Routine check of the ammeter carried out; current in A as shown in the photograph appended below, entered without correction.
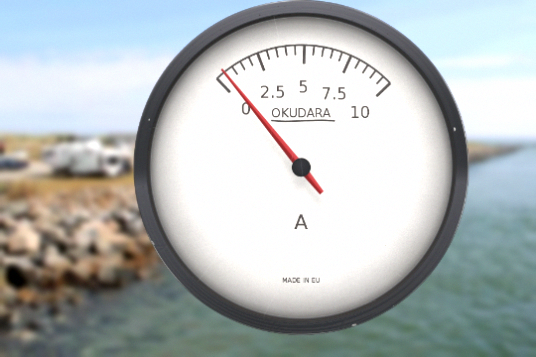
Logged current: 0.5 A
